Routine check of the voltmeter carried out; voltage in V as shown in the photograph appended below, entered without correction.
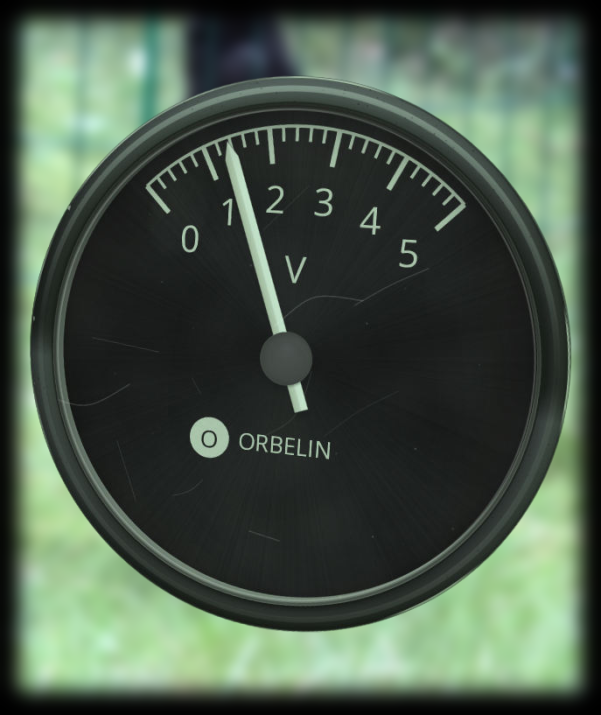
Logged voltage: 1.4 V
